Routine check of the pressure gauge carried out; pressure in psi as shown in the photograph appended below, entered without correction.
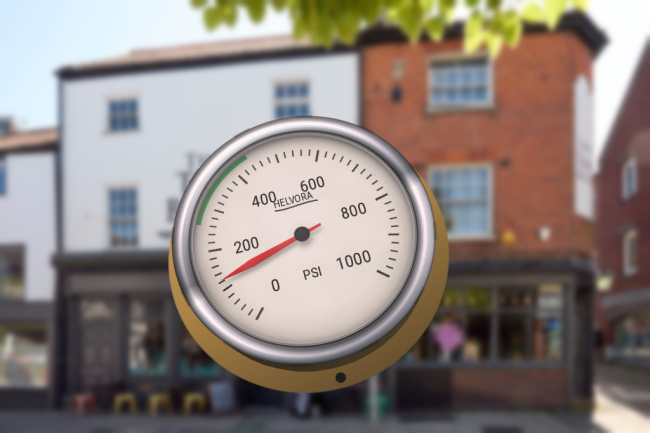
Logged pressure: 120 psi
